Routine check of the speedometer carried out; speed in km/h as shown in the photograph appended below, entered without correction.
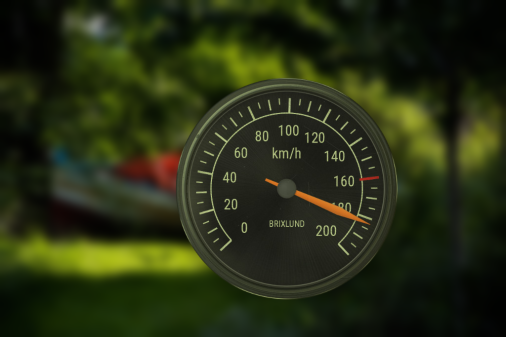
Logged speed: 182.5 km/h
